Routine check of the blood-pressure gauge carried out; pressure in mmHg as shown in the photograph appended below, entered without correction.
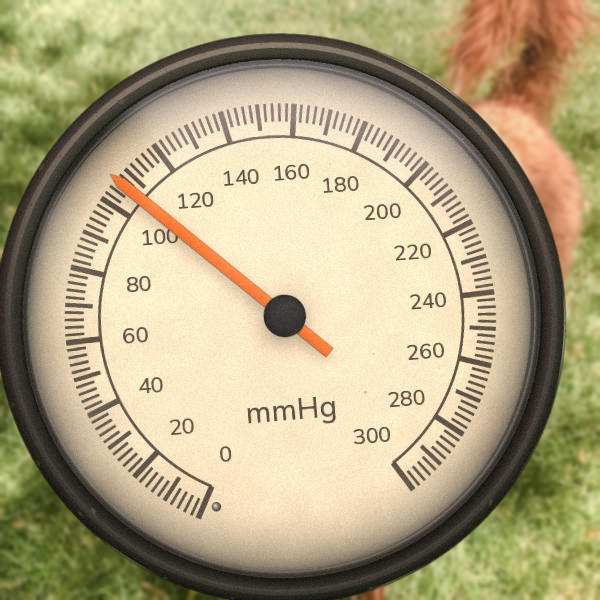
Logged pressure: 106 mmHg
